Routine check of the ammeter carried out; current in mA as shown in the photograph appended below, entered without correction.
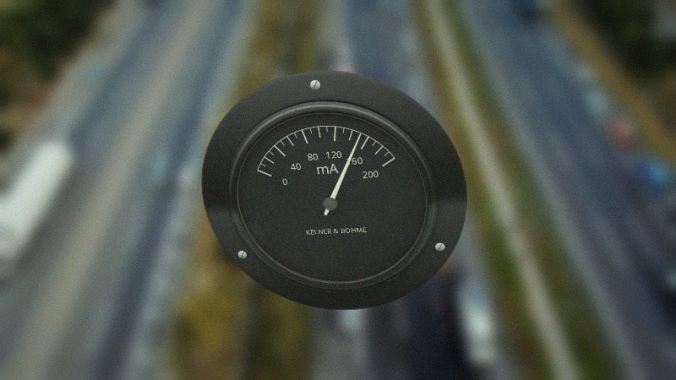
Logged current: 150 mA
